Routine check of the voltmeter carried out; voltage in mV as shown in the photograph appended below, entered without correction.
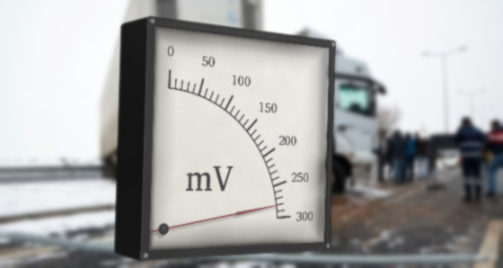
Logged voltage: 280 mV
